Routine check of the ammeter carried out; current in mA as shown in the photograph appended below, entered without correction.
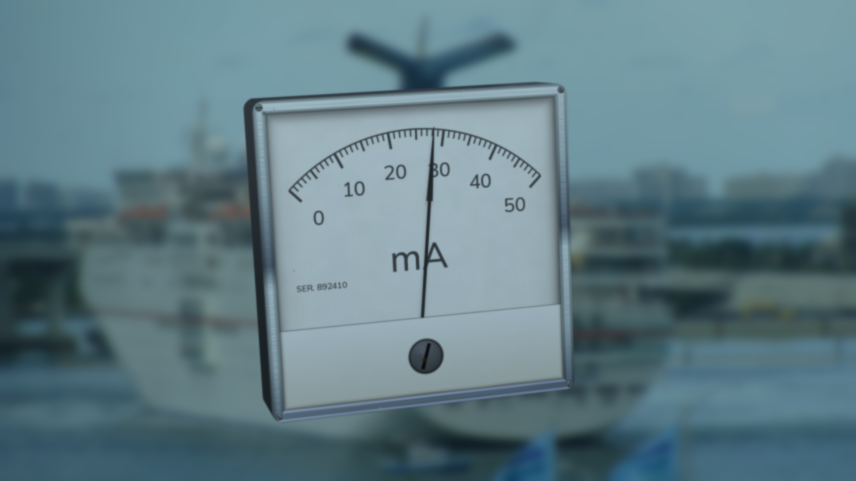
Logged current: 28 mA
